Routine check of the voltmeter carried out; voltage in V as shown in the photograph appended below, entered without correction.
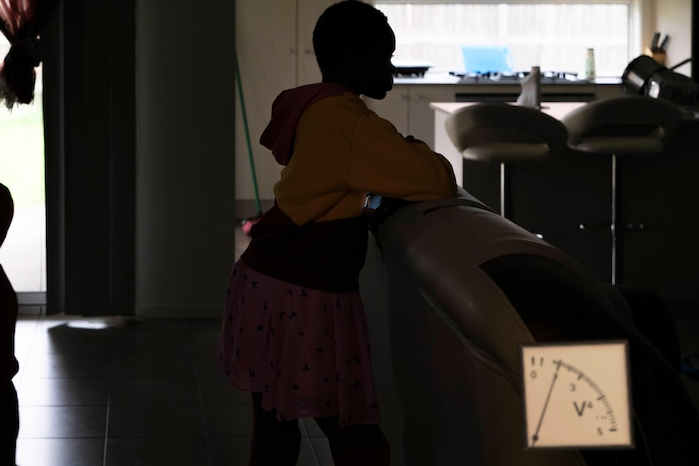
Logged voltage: 2 V
